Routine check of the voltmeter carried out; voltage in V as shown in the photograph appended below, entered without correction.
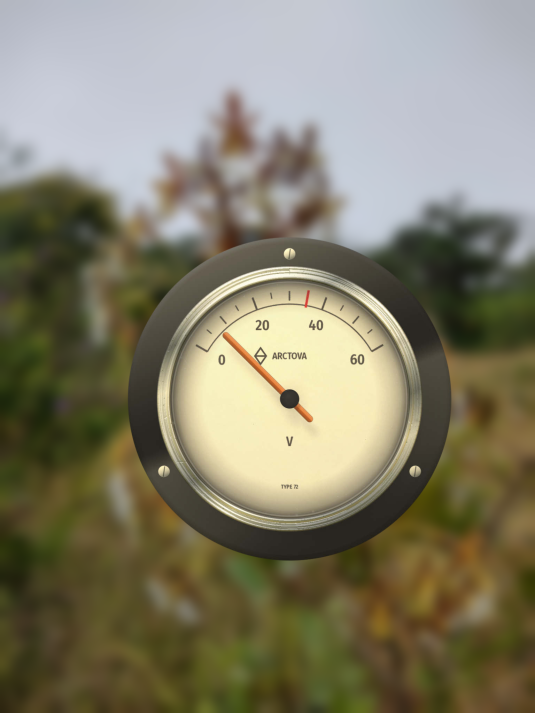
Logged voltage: 7.5 V
